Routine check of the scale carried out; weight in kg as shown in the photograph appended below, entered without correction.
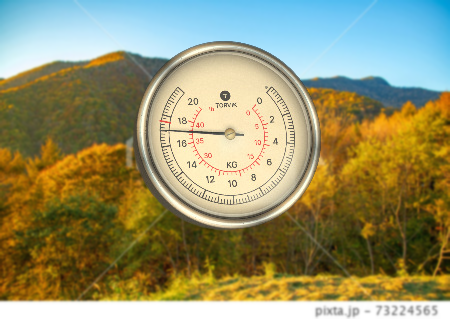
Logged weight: 17 kg
